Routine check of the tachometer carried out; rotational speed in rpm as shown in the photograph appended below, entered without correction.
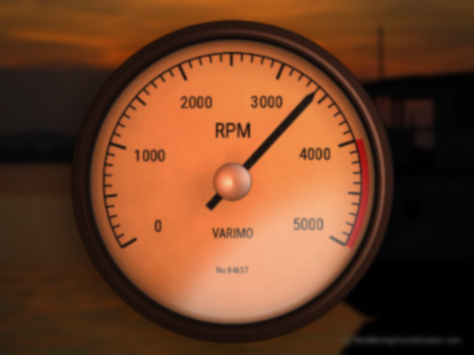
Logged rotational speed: 3400 rpm
